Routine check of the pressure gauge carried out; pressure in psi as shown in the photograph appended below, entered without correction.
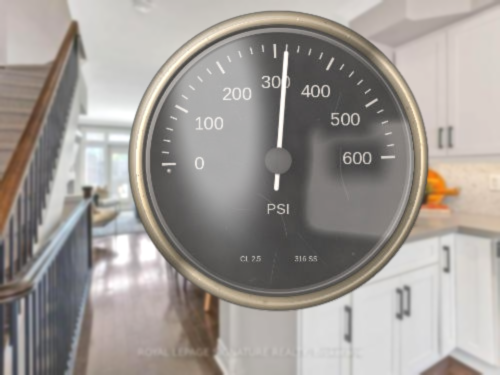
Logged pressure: 320 psi
